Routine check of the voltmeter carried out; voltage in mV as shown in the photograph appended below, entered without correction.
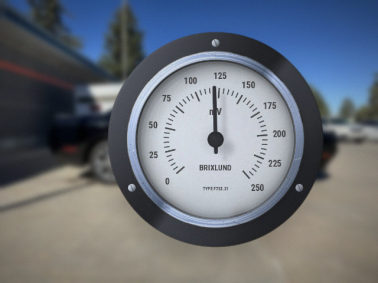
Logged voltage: 120 mV
